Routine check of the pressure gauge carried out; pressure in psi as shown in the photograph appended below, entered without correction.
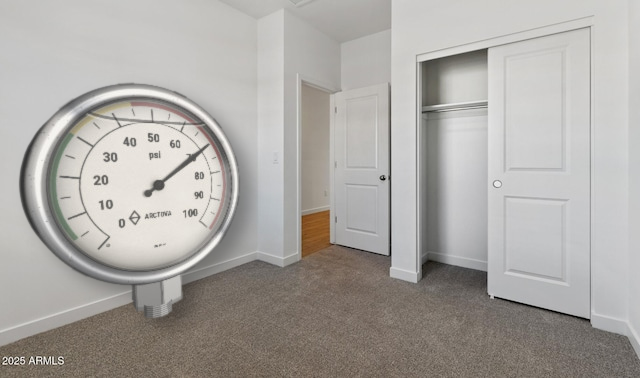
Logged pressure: 70 psi
